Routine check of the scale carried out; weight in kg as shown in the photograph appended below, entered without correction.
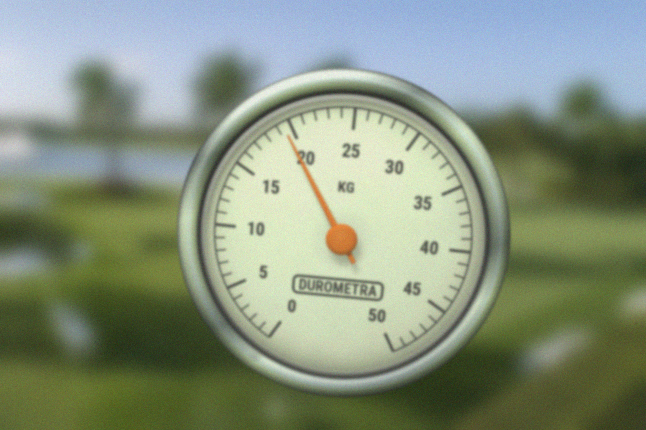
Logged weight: 19.5 kg
